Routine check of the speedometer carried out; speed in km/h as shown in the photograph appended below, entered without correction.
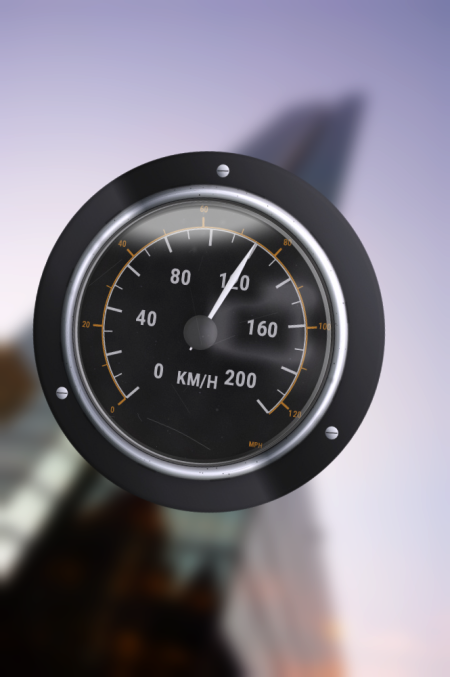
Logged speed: 120 km/h
